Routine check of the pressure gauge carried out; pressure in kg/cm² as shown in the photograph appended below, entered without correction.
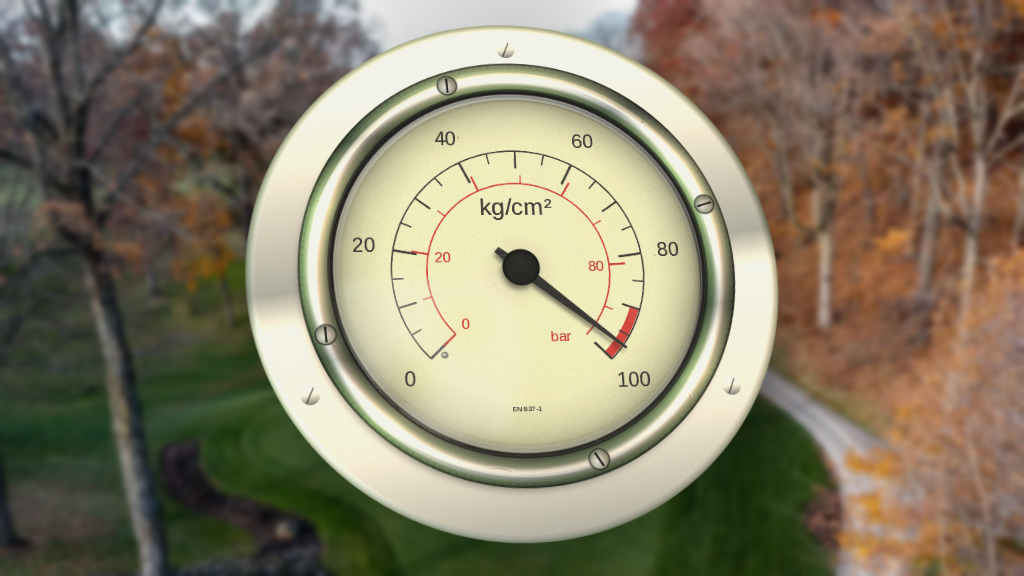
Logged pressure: 97.5 kg/cm²
